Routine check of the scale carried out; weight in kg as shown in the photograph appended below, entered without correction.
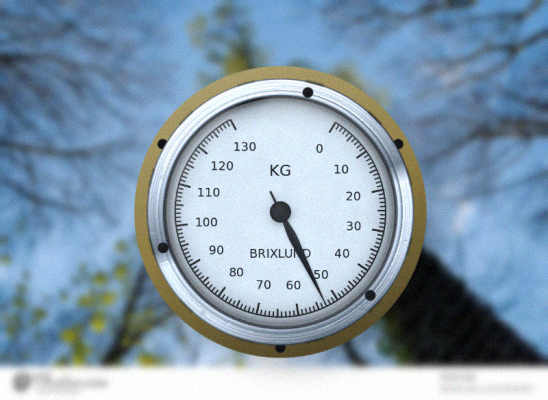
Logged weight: 53 kg
